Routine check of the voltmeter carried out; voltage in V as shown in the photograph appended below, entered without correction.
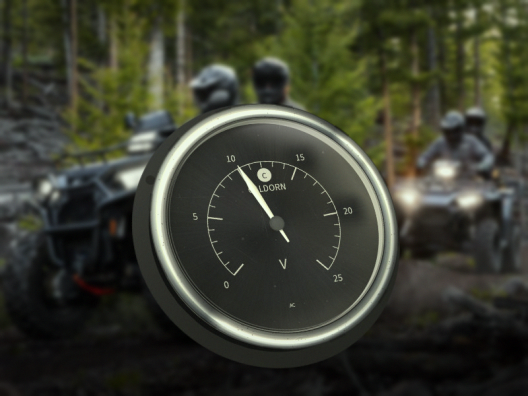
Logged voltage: 10 V
